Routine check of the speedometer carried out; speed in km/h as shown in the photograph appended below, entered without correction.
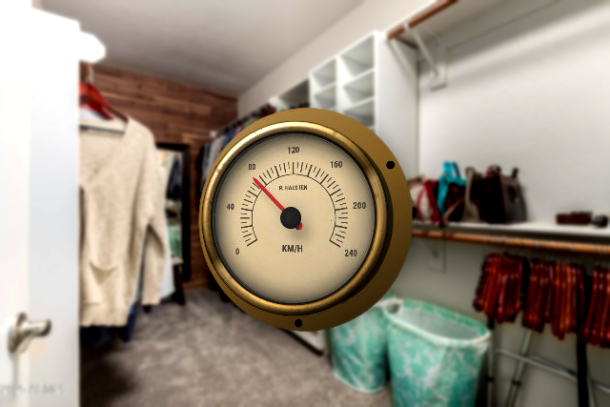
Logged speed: 75 km/h
